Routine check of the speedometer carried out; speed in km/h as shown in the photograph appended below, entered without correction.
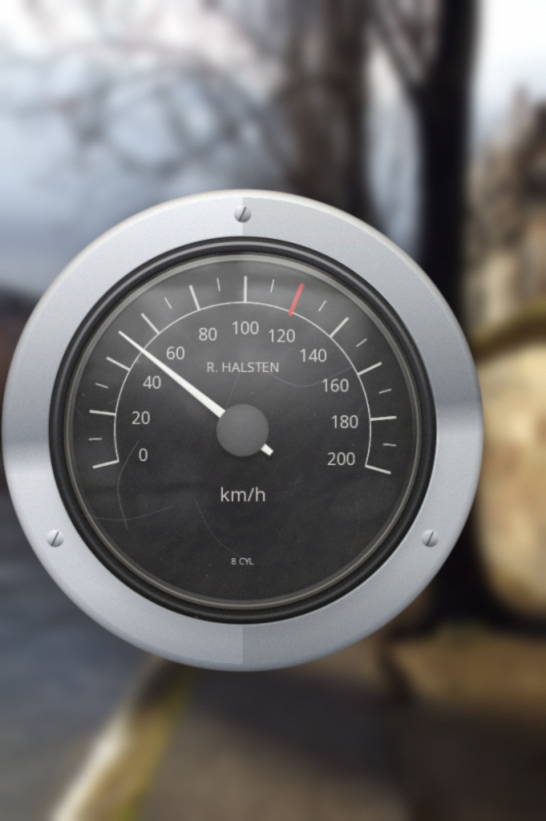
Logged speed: 50 km/h
